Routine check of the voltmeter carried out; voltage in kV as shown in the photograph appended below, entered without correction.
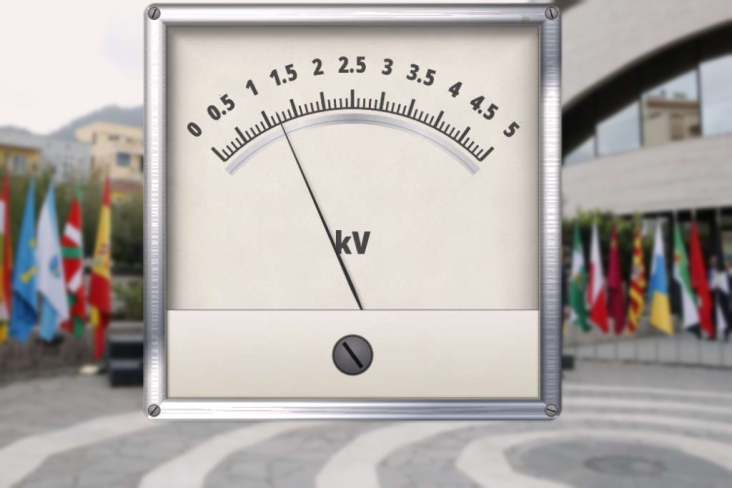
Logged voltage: 1.2 kV
